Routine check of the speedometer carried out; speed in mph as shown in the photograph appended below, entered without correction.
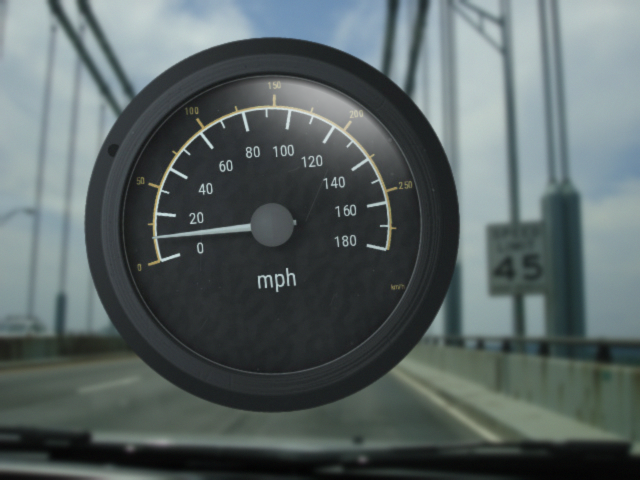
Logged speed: 10 mph
